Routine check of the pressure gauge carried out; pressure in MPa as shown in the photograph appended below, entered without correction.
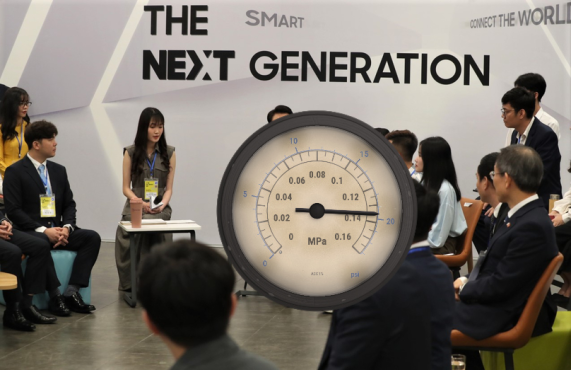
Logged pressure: 0.135 MPa
